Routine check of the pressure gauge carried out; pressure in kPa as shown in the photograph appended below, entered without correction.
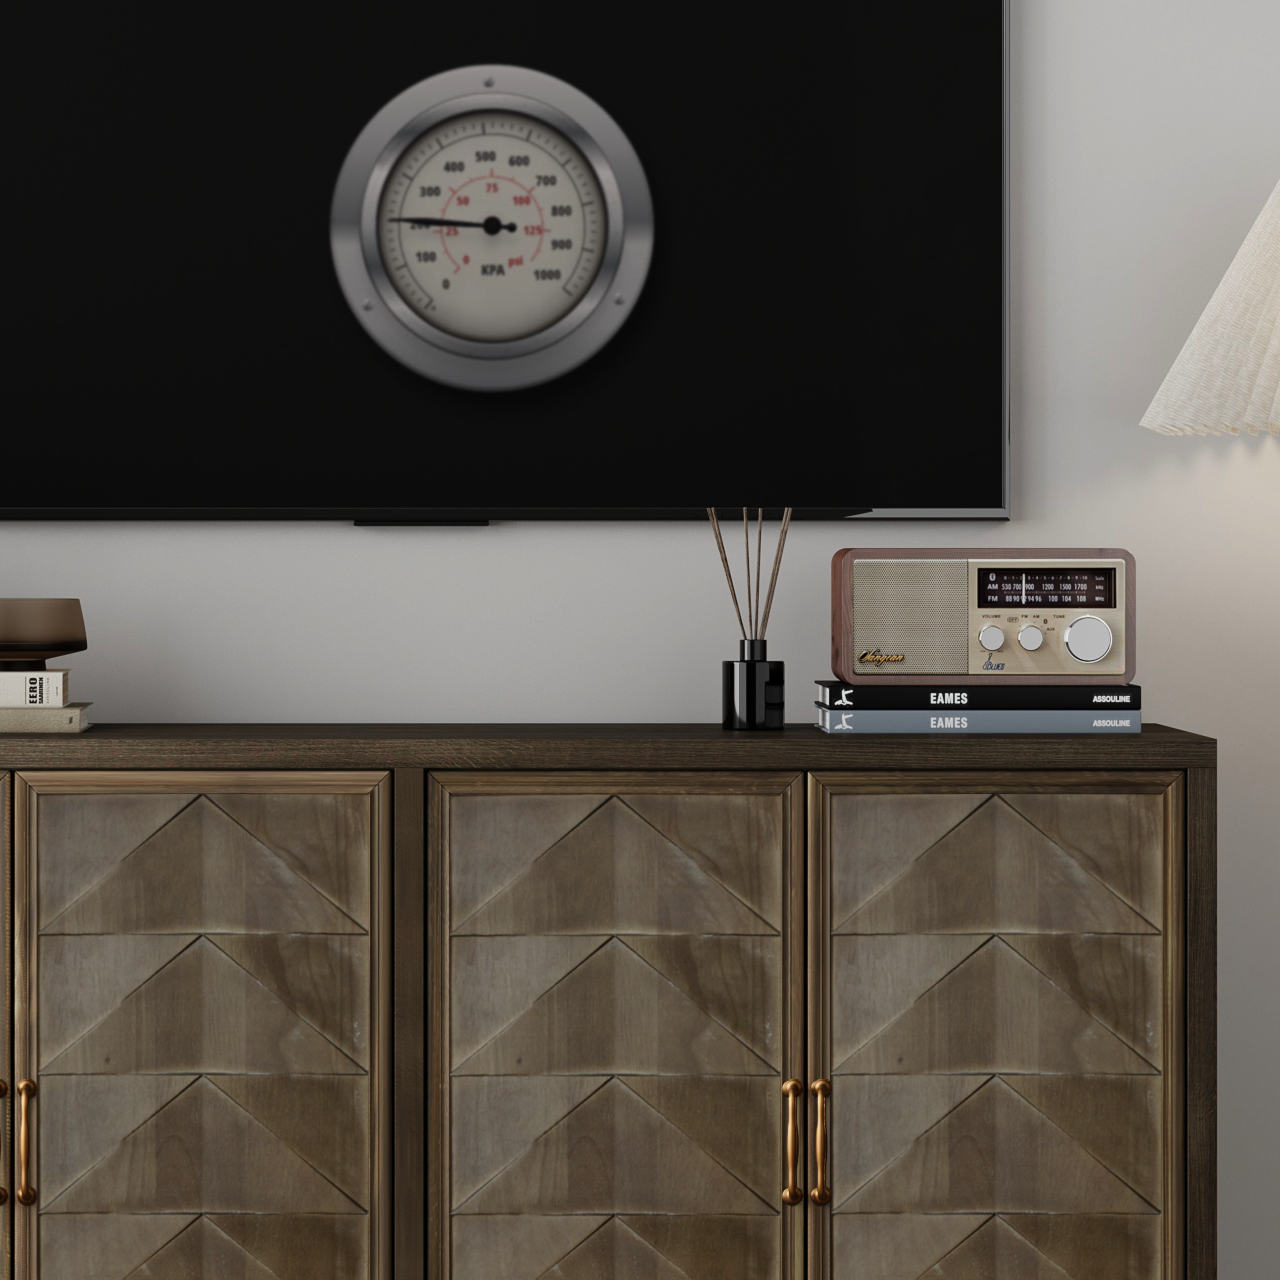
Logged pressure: 200 kPa
